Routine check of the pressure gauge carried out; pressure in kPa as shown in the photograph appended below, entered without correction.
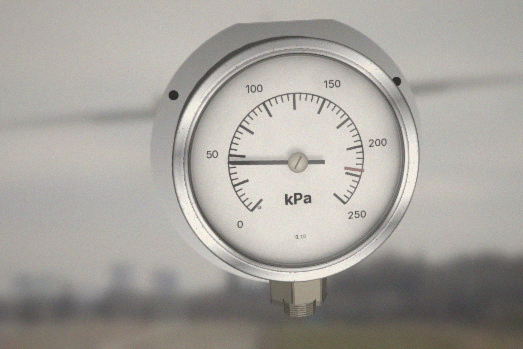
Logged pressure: 45 kPa
